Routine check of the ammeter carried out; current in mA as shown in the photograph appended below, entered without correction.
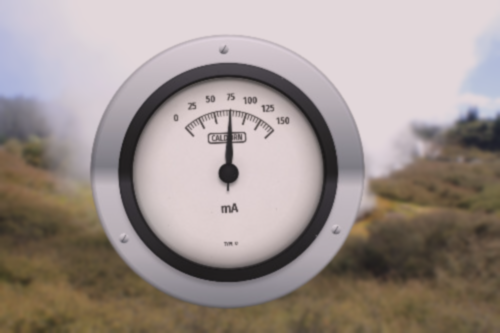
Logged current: 75 mA
